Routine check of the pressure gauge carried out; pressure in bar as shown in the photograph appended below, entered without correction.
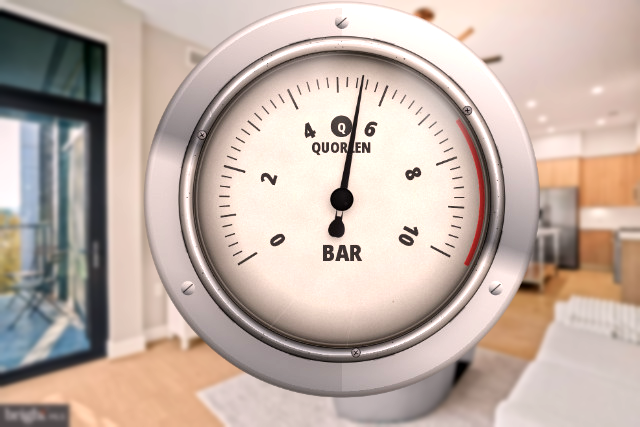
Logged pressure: 5.5 bar
